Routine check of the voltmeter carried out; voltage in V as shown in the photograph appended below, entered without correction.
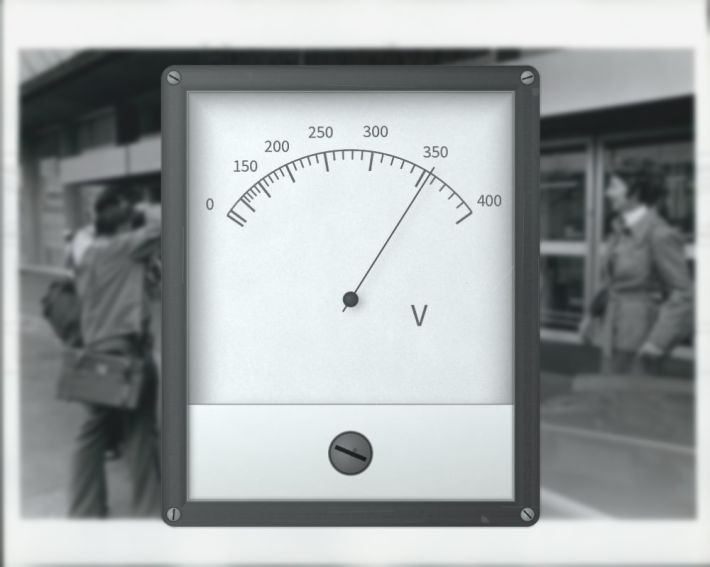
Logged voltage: 355 V
